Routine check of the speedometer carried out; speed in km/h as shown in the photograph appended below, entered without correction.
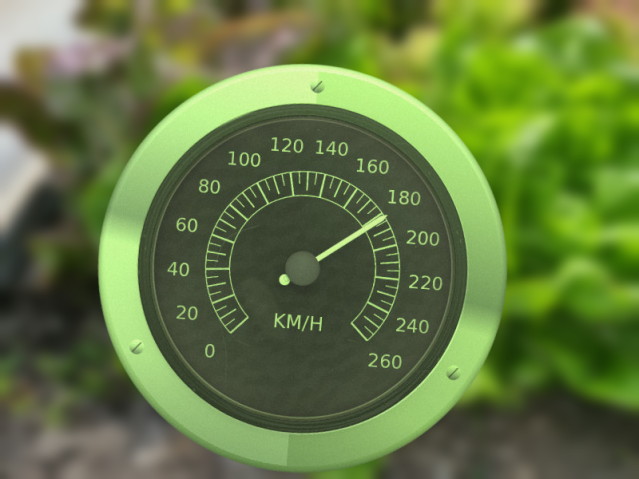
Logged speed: 182.5 km/h
